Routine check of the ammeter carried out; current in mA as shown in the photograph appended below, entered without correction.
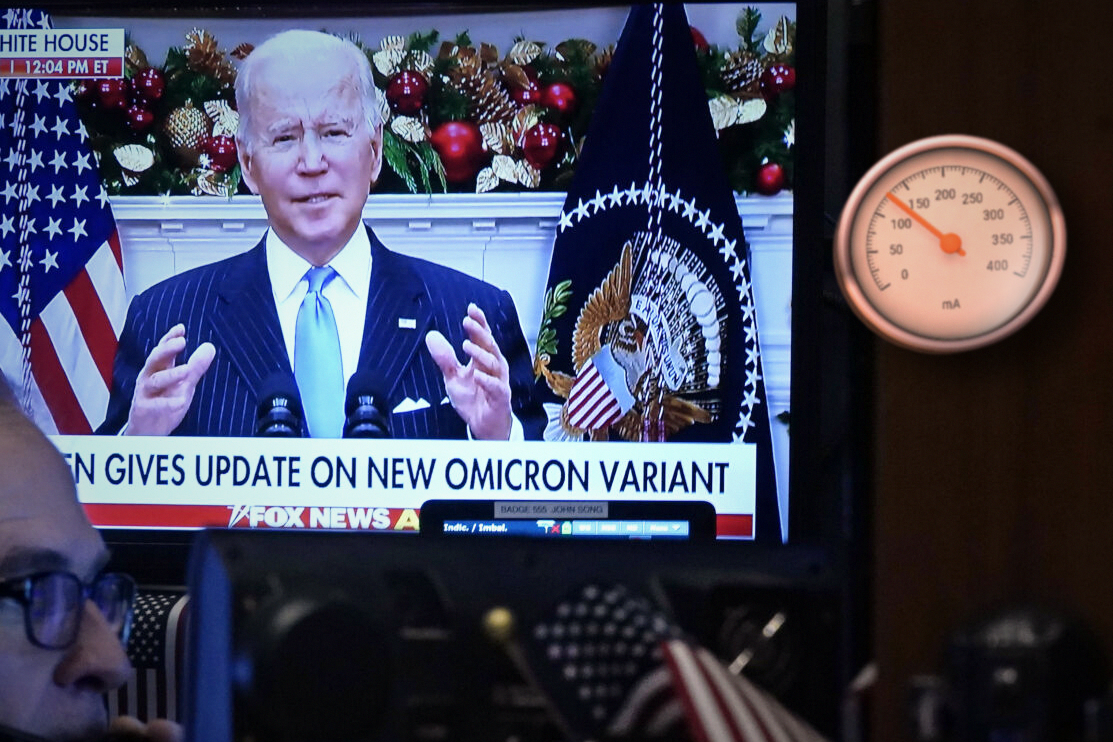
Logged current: 125 mA
